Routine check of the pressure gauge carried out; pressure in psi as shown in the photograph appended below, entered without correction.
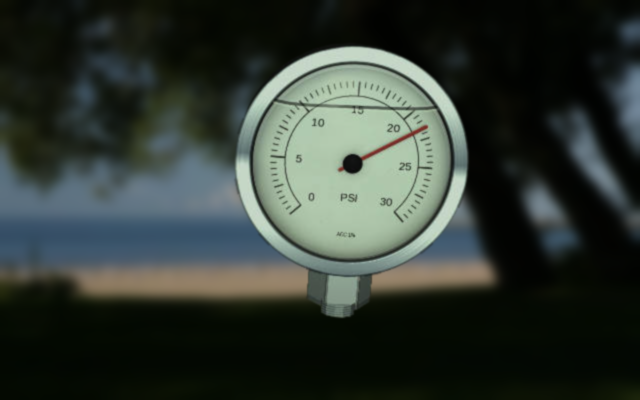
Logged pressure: 21.5 psi
